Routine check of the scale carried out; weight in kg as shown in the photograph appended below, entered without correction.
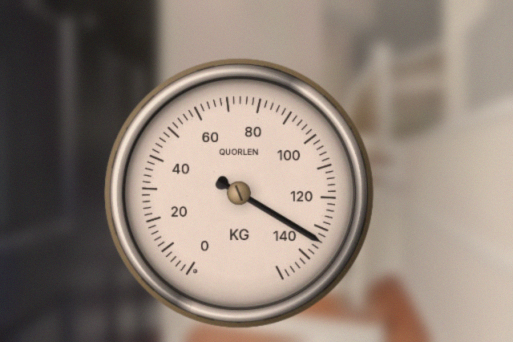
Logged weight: 134 kg
